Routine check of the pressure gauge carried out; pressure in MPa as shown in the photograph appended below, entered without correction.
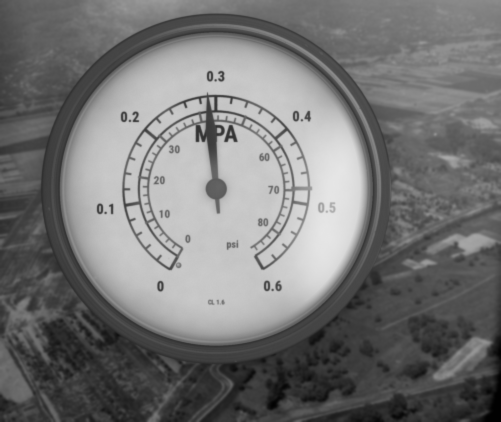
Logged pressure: 0.29 MPa
